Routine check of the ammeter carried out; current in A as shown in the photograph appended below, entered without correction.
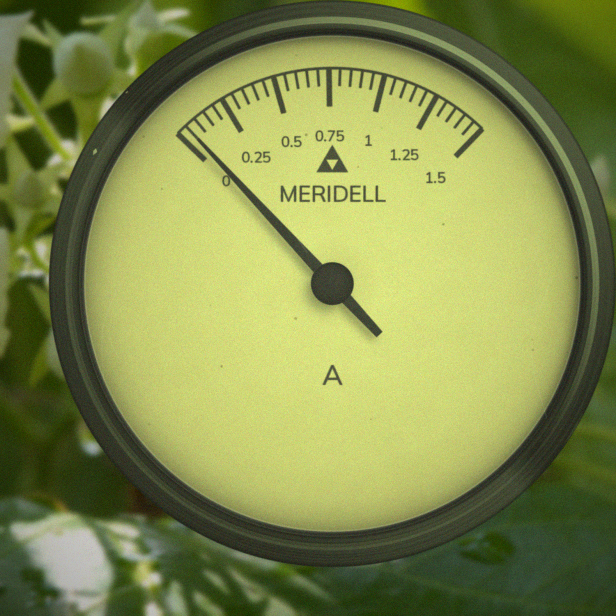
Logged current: 0.05 A
